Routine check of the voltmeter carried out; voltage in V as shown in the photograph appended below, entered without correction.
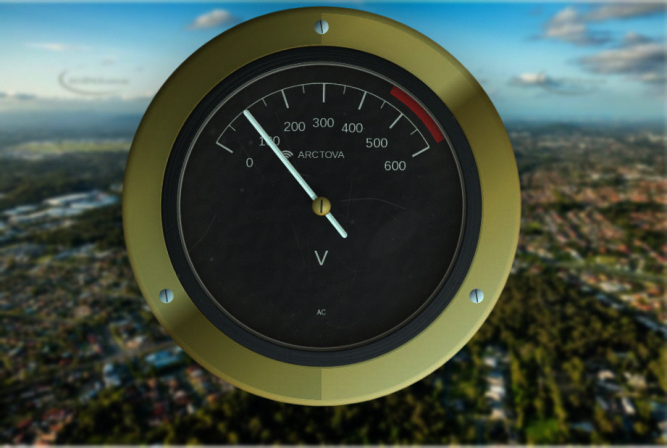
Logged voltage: 100 V
